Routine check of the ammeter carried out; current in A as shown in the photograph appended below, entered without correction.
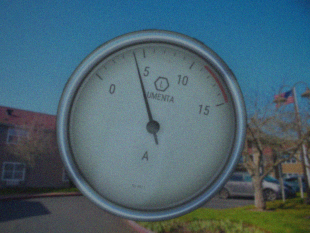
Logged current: 4 A
